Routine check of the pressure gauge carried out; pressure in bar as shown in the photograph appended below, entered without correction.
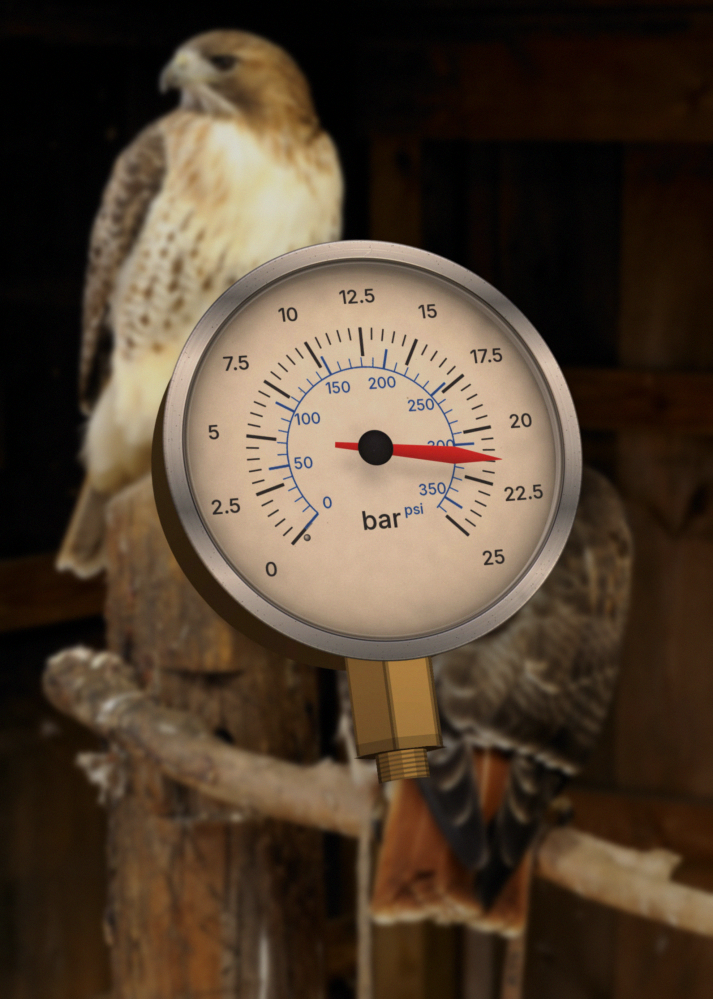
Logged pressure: 21.5 bar
